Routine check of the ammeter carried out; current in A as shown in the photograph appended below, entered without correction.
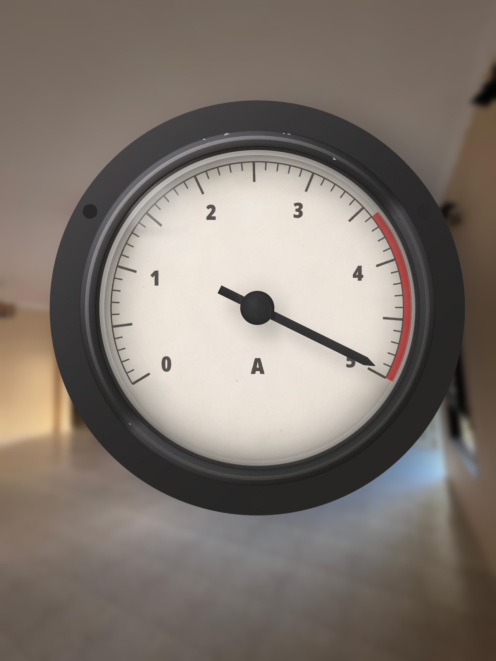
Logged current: 4.95 A
